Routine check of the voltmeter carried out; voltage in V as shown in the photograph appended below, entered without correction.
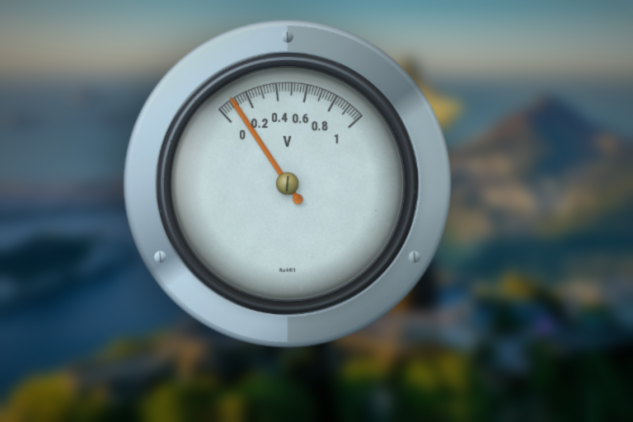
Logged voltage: 0.1 V
